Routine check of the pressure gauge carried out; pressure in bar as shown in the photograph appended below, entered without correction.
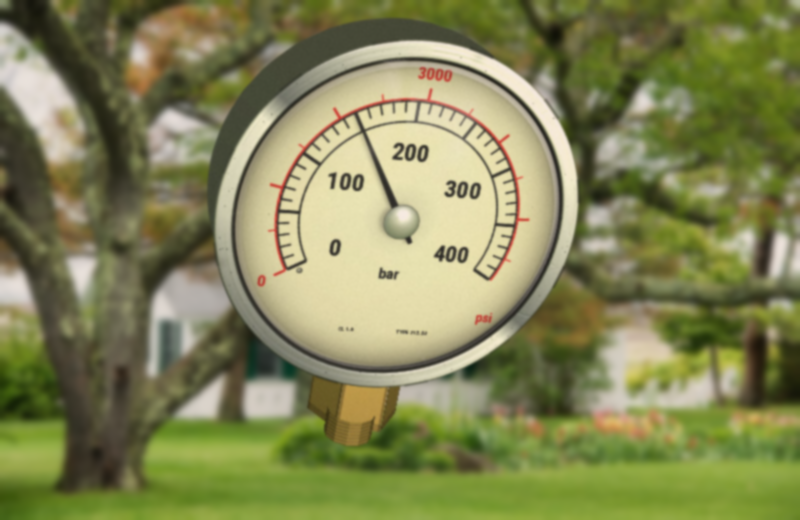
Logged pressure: 150 bar
